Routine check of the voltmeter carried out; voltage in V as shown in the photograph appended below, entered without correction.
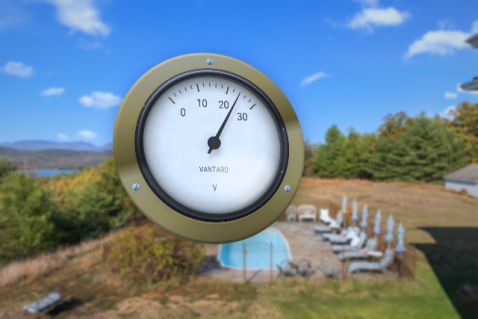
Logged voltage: 24 V
